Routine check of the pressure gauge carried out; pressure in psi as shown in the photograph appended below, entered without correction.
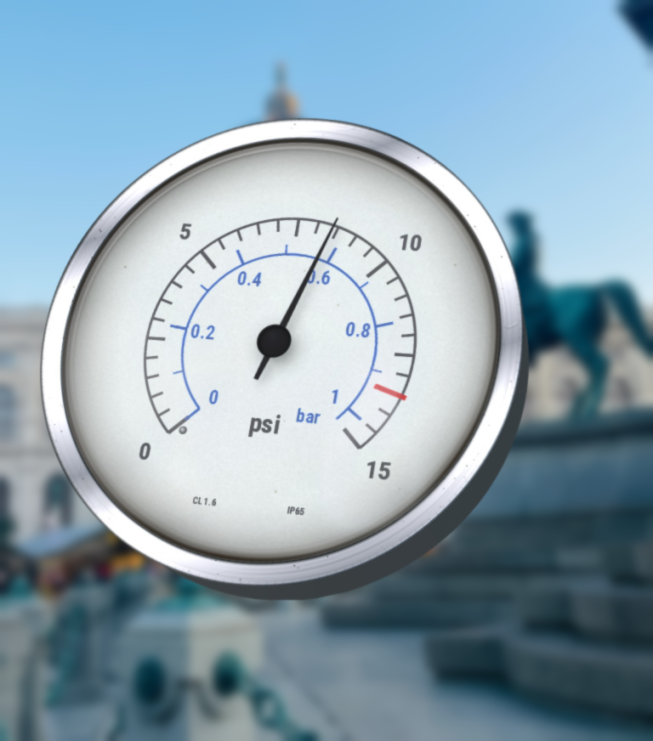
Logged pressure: 8.5 psi
